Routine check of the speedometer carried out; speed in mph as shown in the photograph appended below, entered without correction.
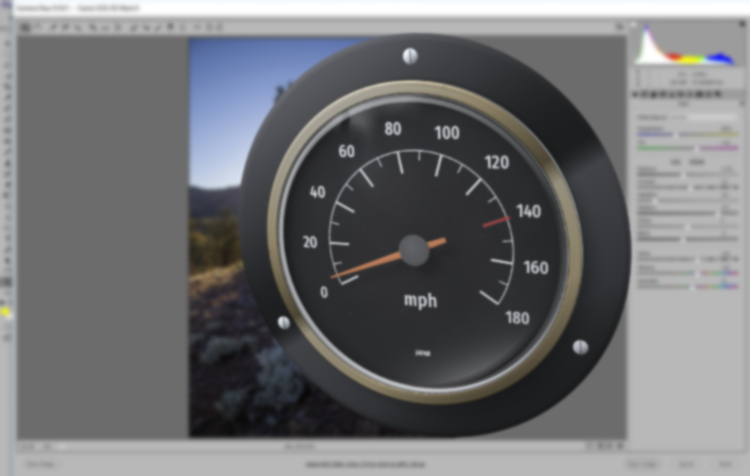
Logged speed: 5 mph
